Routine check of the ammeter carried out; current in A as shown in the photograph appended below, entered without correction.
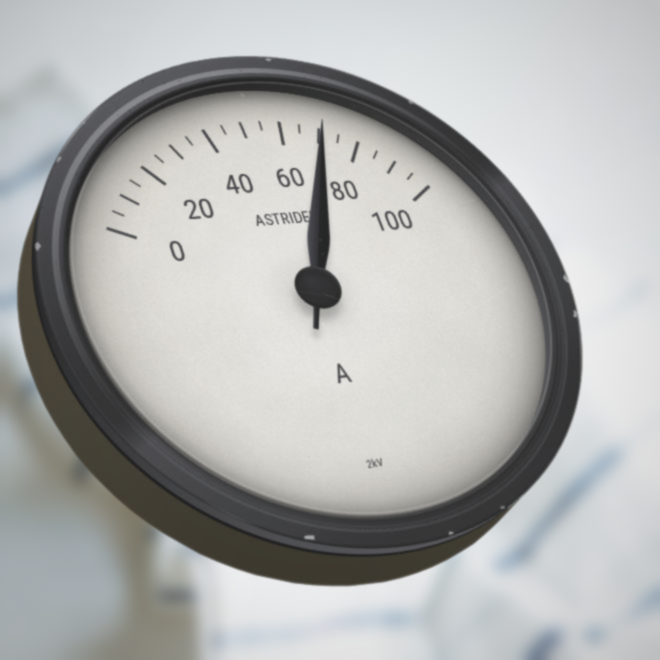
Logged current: 70 A
